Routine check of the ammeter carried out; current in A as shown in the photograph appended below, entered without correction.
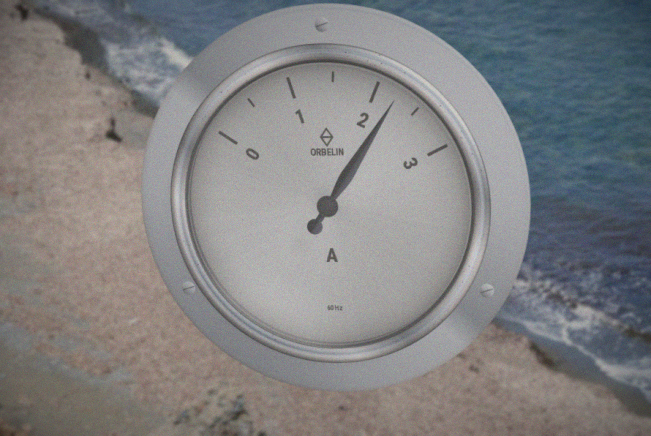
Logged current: 2.25 A
